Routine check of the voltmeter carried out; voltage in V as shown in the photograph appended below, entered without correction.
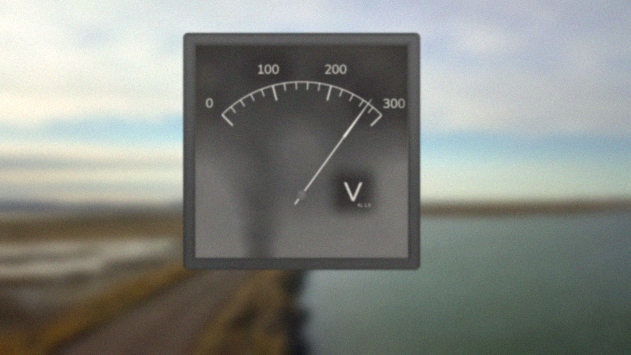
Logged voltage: 270 V
